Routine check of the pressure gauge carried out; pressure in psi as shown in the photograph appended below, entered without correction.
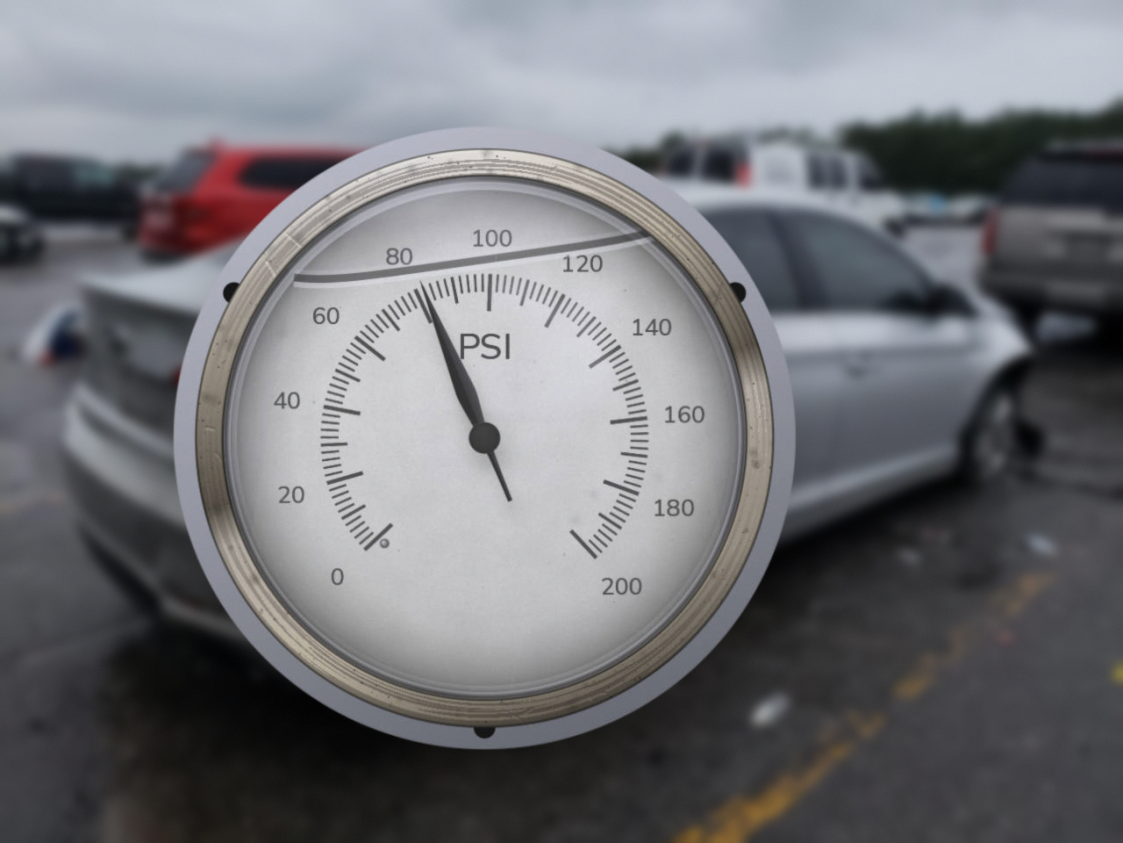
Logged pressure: 82 psi
